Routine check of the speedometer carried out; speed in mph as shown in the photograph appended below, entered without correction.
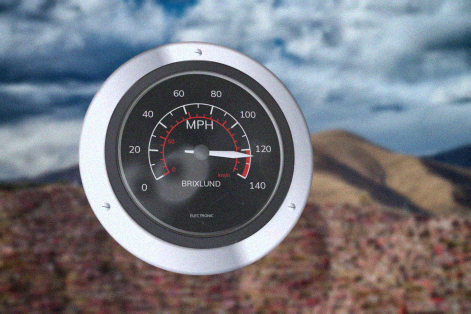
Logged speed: 125 mph
